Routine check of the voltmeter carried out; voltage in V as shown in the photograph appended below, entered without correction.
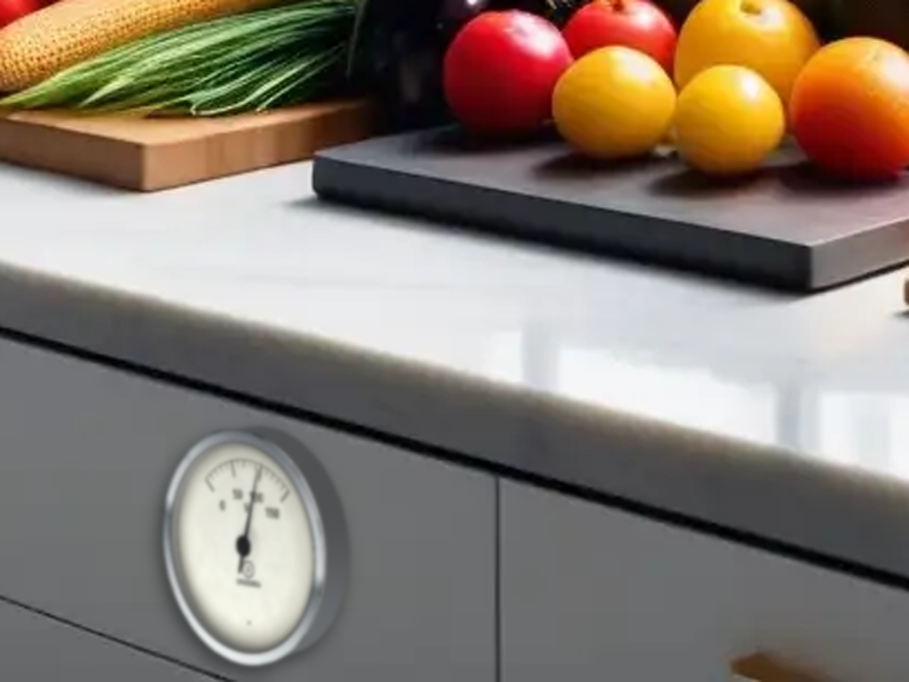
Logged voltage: 100 V
